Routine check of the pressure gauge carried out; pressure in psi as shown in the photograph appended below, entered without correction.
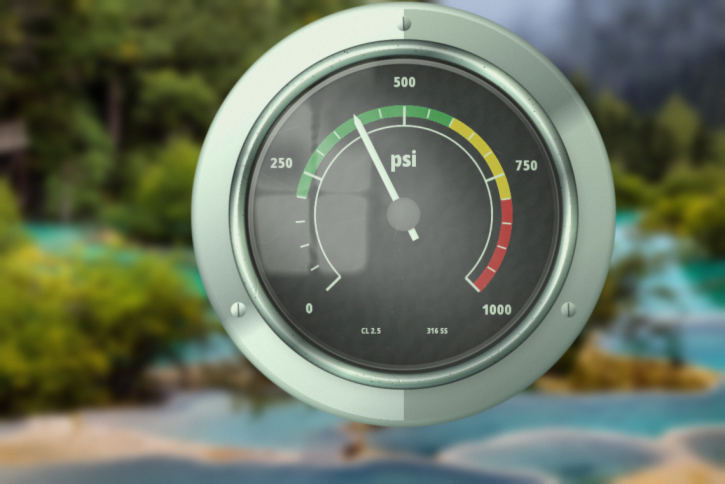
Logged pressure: 400 psi
